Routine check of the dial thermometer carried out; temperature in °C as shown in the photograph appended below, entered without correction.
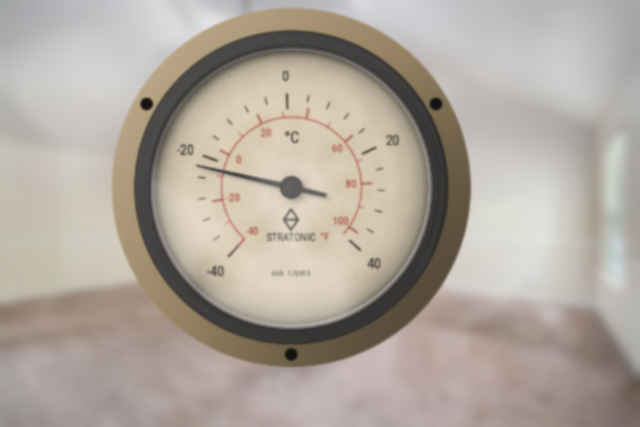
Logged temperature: -22 °C
